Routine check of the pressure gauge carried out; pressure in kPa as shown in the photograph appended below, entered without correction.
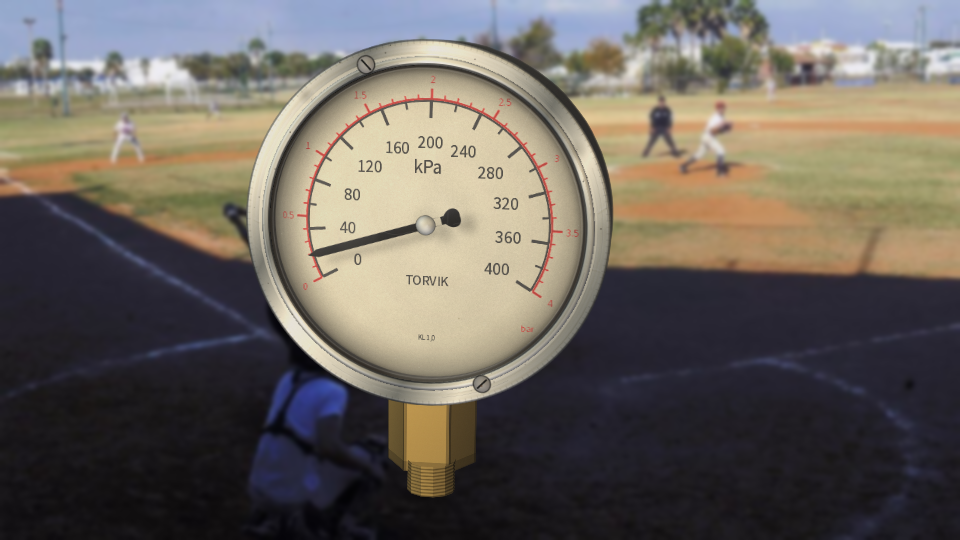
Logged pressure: 20 kPa
